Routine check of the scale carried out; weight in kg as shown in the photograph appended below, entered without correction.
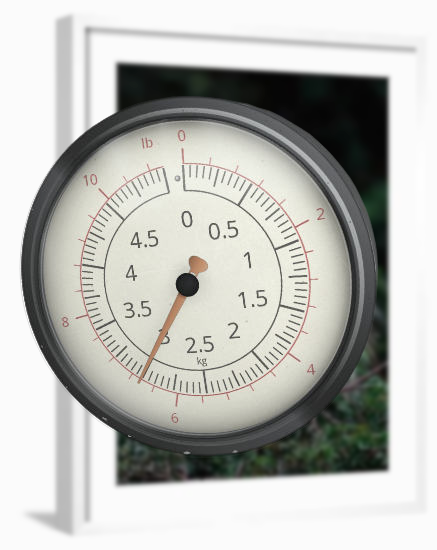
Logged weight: 3 kg
